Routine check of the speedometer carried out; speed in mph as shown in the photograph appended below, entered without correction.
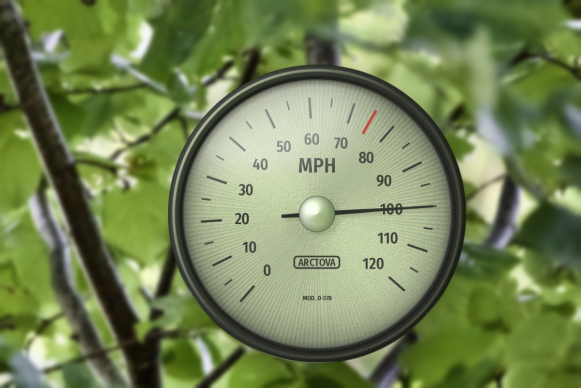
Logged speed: 100 mph
